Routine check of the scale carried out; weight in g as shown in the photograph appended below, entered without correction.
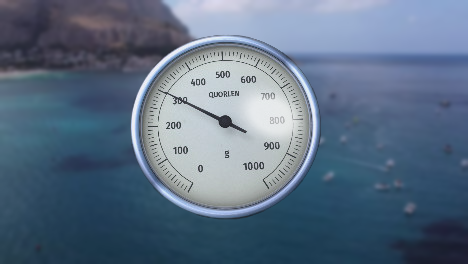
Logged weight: 300 g
